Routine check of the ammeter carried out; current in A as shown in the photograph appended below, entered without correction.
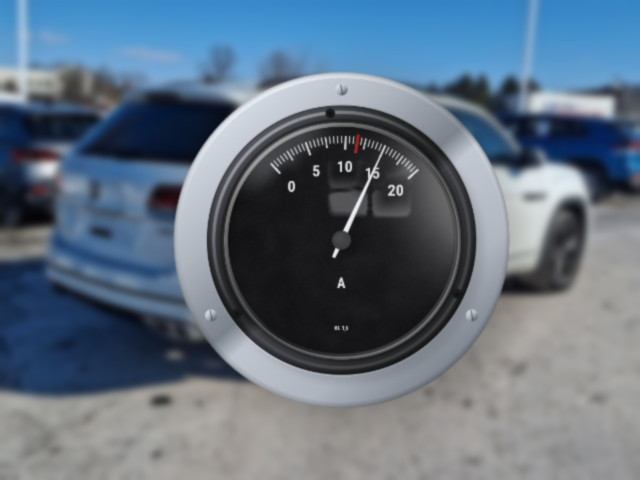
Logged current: 15 A
